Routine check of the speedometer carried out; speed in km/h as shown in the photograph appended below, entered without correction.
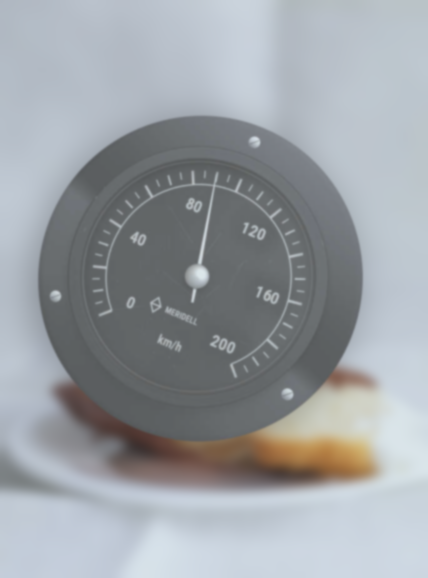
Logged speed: 90 km/h
